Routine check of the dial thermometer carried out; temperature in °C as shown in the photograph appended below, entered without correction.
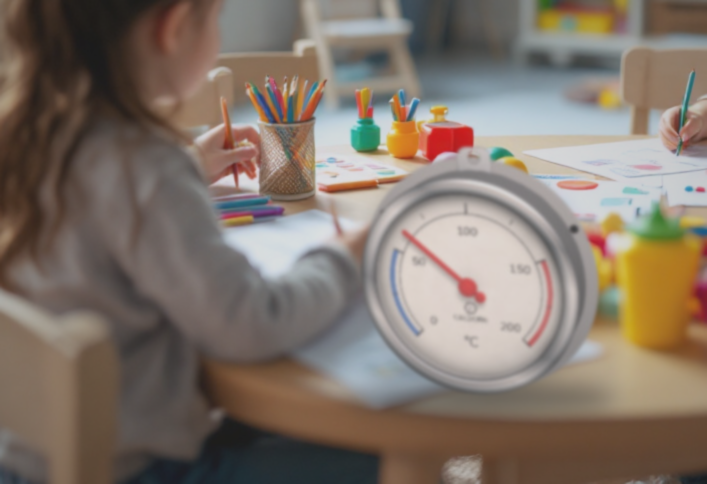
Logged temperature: 62.5 °C
